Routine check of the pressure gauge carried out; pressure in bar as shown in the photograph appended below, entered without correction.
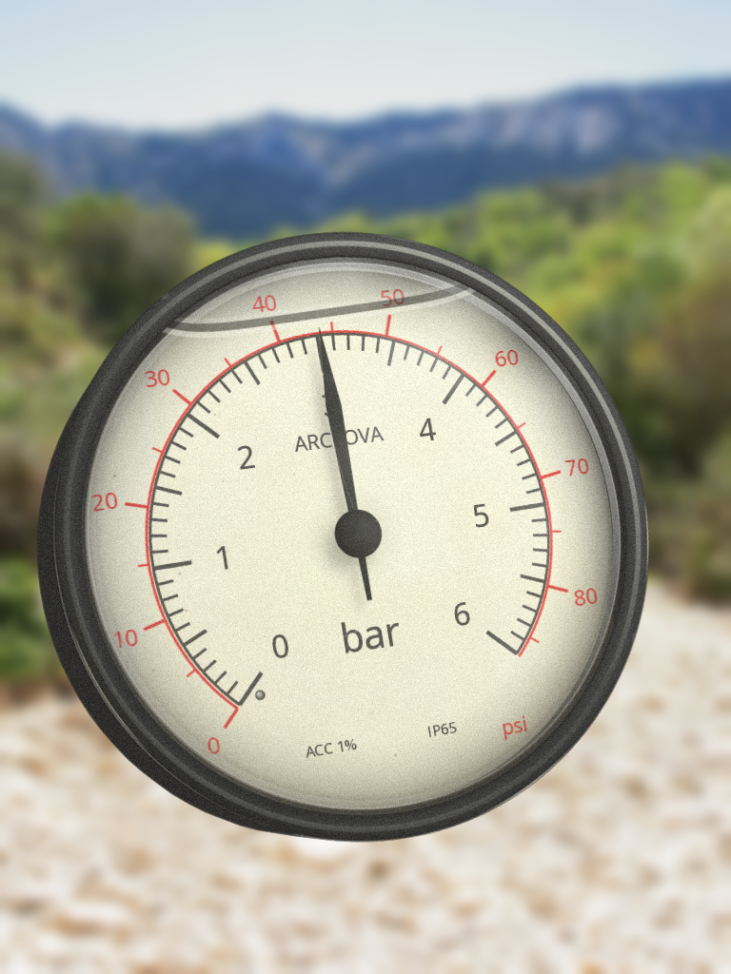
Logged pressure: 3 bar
